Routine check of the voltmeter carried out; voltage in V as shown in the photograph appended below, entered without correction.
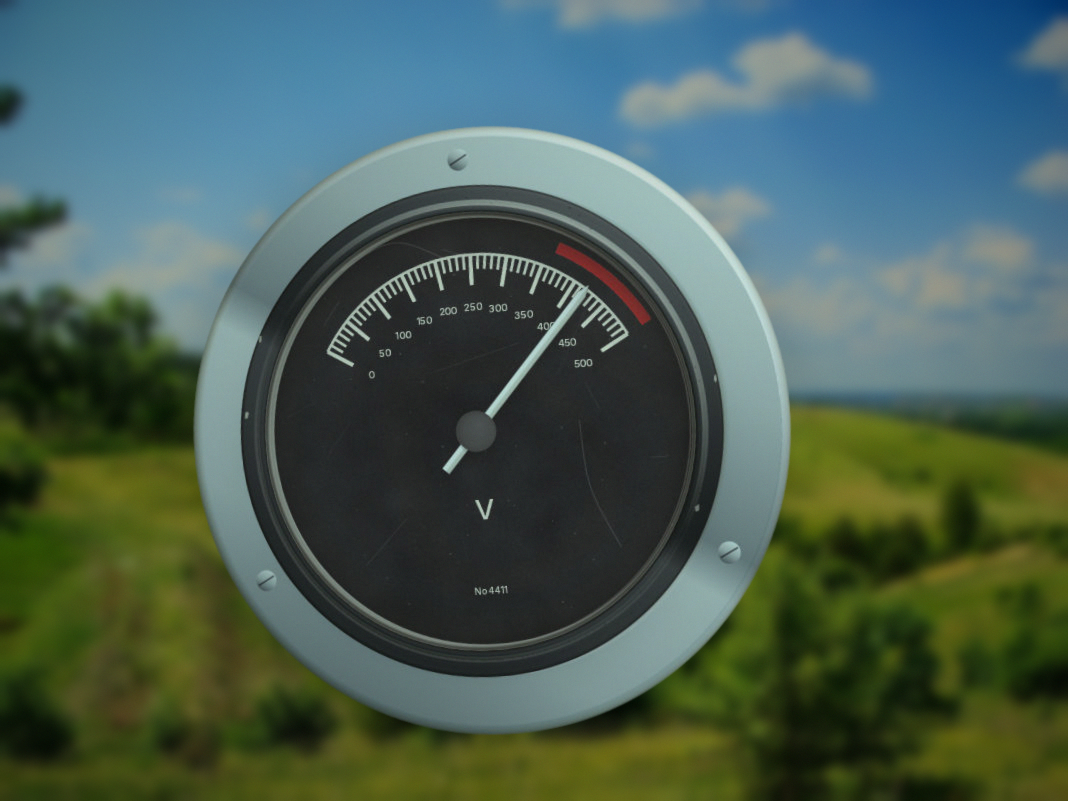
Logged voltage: 420 V
